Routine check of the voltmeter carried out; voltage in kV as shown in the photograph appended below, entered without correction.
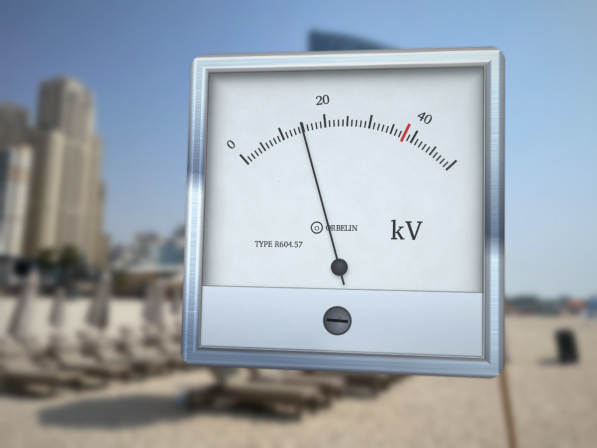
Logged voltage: 15 kV
